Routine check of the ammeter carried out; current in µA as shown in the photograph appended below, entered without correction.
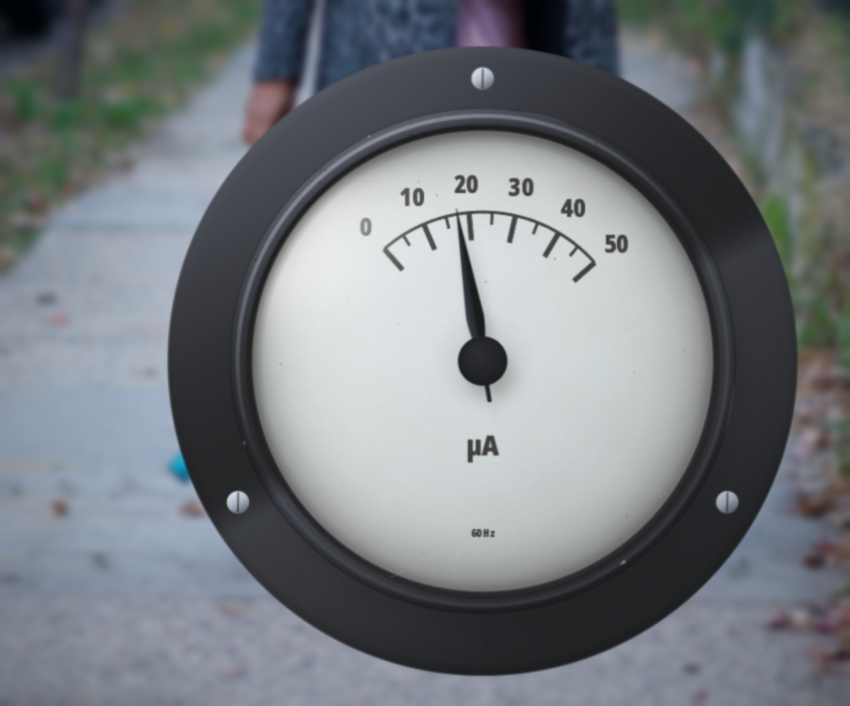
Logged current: 17.5 µA
